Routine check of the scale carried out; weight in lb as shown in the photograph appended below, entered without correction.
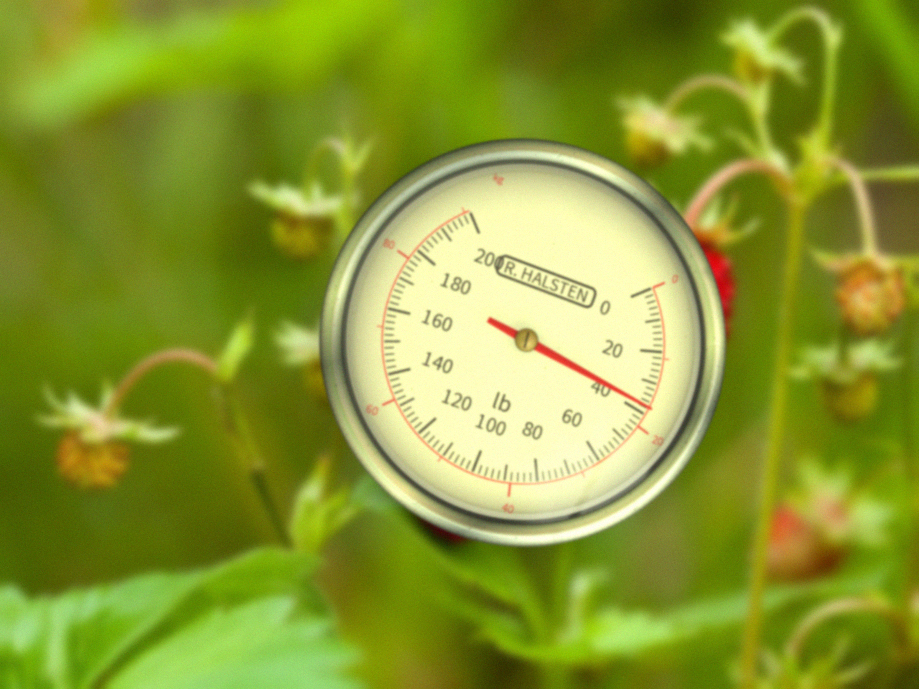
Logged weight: 38 lb
